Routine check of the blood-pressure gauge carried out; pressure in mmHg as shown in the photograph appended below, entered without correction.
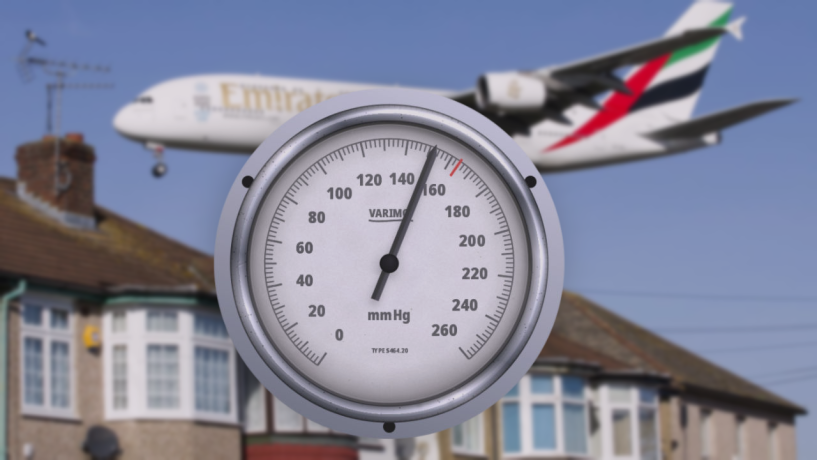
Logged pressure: 152 mmHg
